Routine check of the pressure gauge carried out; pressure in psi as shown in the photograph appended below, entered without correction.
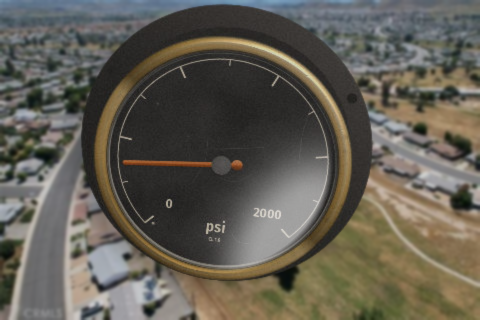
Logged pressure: 300 psi
